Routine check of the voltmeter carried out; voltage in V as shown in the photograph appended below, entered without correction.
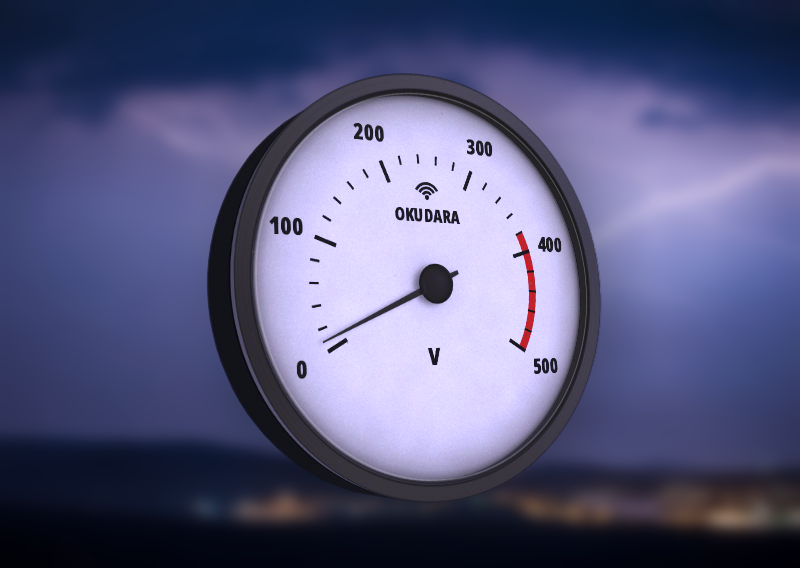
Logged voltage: 10 V
